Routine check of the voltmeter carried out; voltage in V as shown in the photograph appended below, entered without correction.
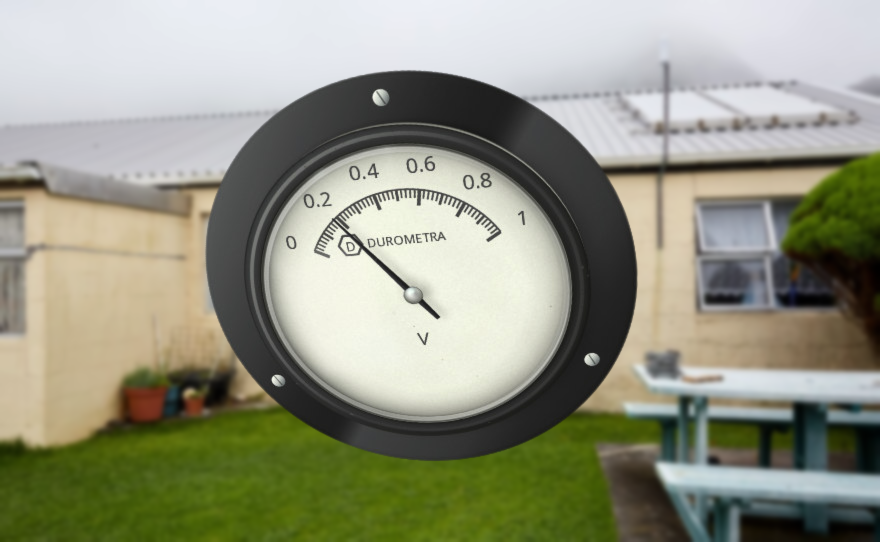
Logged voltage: 0.2 V
